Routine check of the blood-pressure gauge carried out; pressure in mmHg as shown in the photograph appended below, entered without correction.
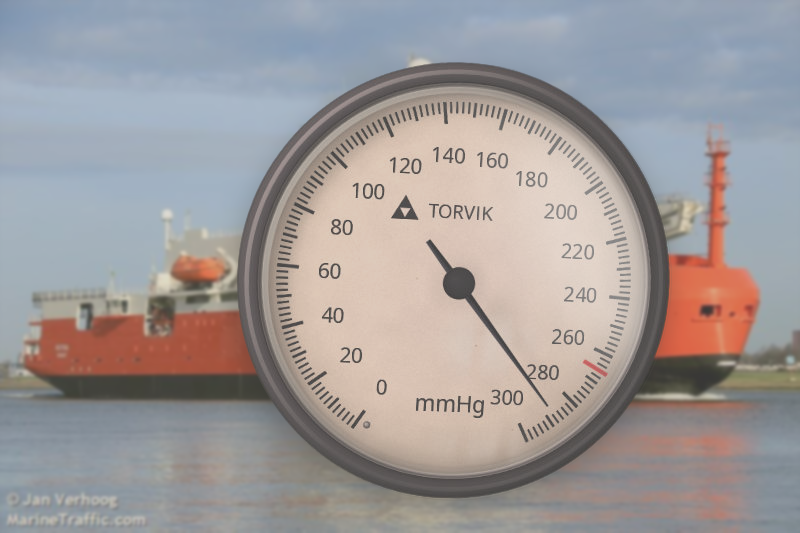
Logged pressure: 288 mmHg
